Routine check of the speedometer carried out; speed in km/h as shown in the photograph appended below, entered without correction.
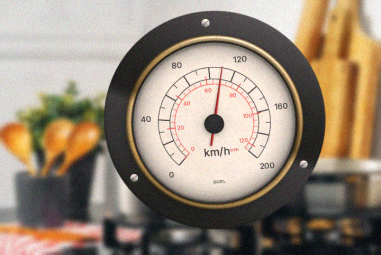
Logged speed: 110 km/h
